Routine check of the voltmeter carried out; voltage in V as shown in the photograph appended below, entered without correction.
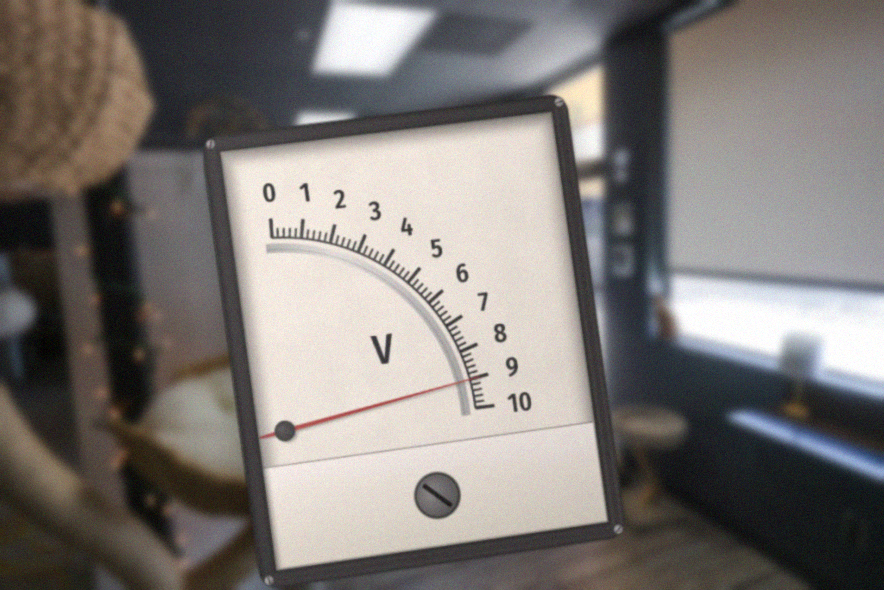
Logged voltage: 9 V
